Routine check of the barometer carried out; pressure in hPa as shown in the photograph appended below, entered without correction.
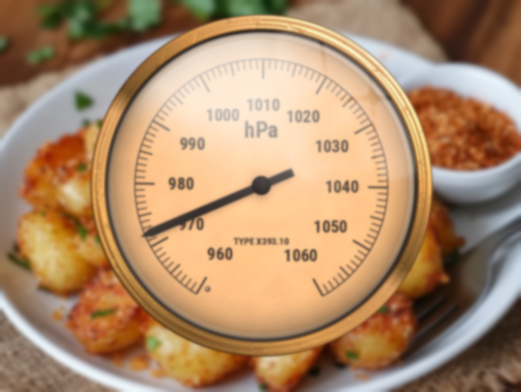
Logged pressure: 972 hPa
